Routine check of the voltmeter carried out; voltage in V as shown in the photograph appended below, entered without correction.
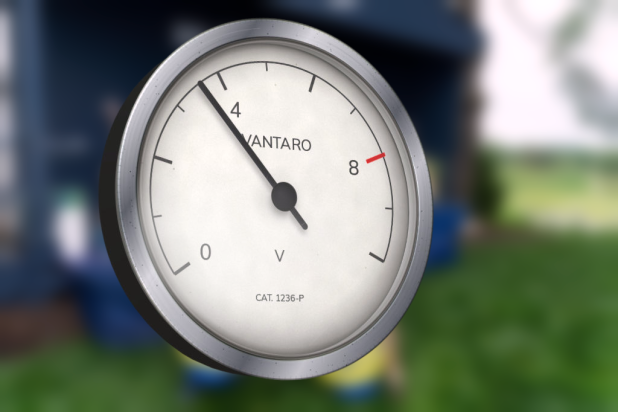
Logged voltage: 3.5 V
